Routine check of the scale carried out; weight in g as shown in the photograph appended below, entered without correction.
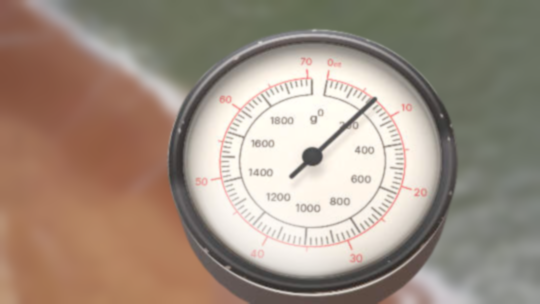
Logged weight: 200 g
